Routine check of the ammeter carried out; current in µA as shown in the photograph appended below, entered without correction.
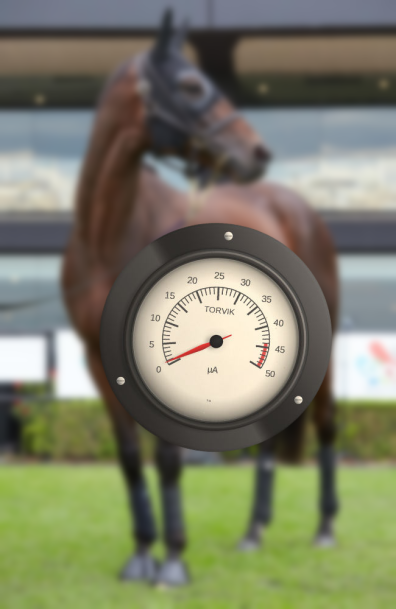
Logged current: 1 µA
